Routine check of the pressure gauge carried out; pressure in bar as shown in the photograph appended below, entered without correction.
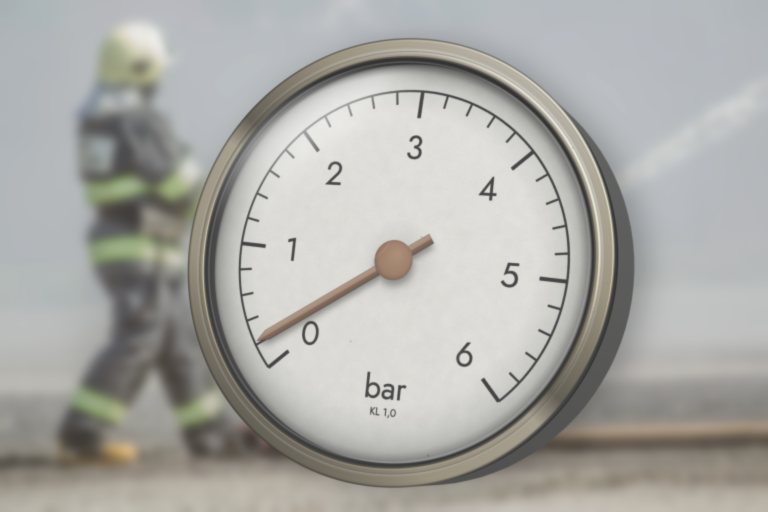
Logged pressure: 0.2 bar
